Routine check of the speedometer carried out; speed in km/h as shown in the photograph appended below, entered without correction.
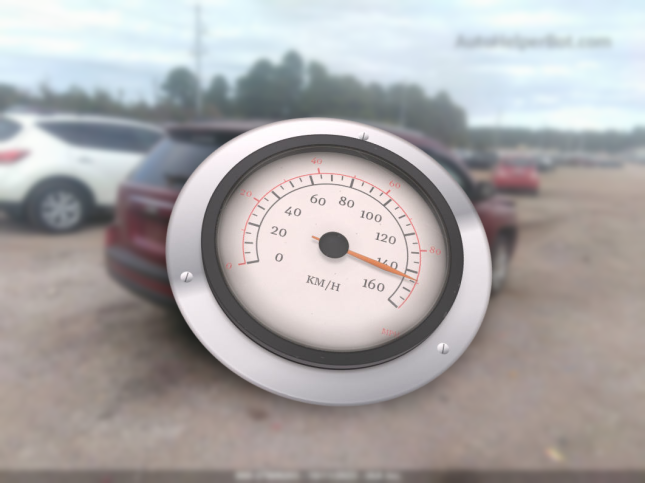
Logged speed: 145 km/h
